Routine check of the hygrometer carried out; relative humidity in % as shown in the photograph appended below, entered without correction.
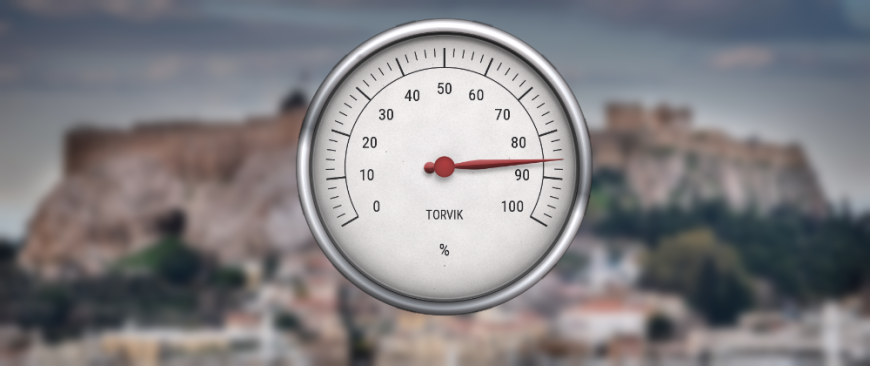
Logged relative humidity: 86 %
